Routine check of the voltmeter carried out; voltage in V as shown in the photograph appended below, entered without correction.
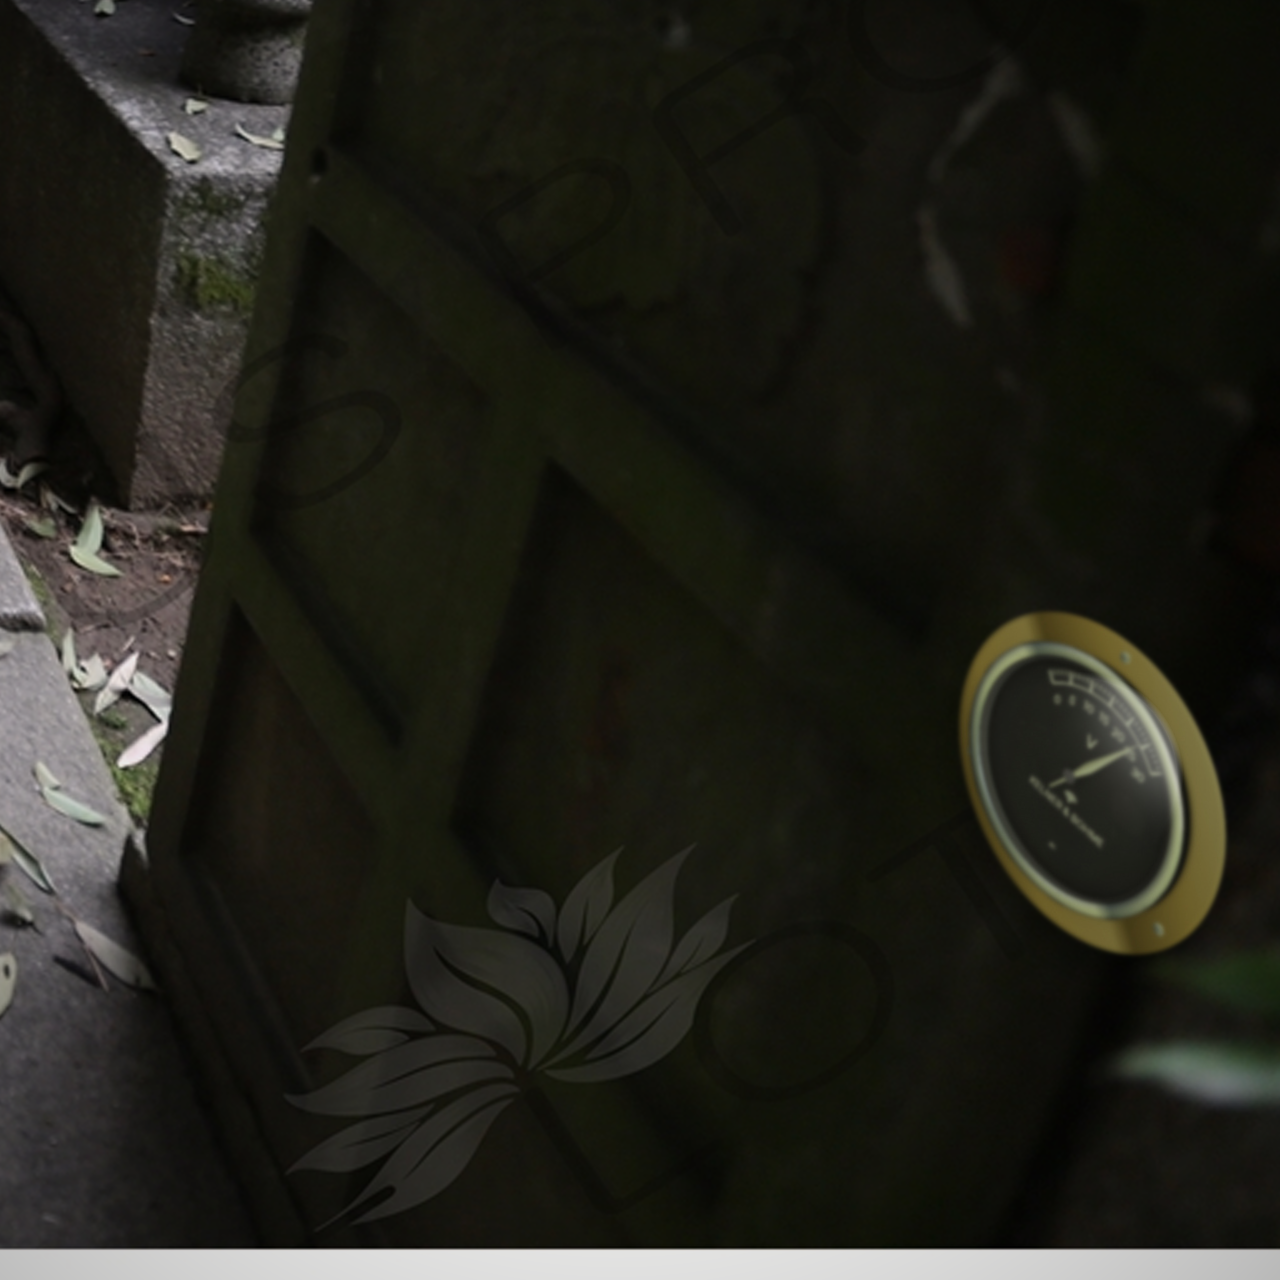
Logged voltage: 25 V
